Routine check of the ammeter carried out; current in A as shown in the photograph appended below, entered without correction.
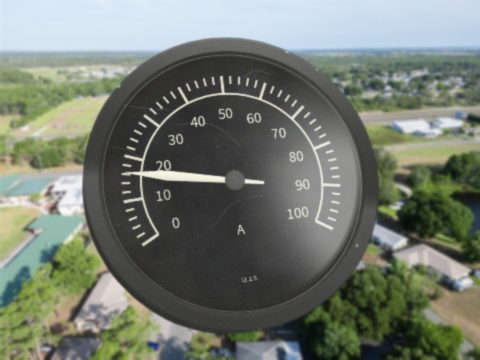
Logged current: 16 A
